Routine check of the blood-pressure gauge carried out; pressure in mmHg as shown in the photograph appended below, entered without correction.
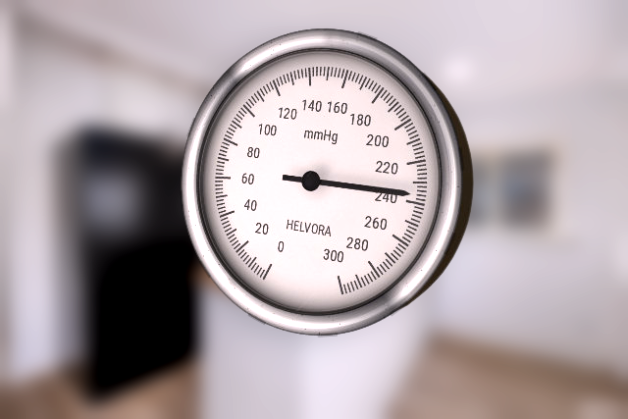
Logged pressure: 236 mmHg
